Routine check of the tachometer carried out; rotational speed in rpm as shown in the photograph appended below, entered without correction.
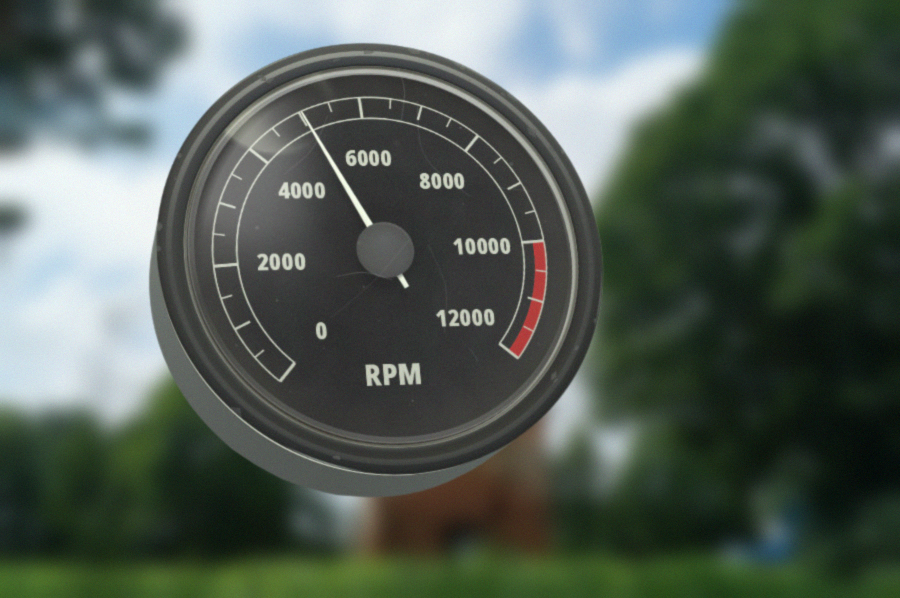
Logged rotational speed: 5000 rpm
